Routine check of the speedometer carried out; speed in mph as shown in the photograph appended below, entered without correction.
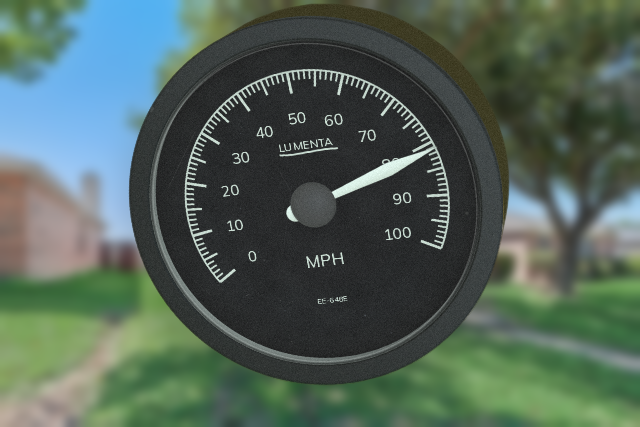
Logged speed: 81 mph
